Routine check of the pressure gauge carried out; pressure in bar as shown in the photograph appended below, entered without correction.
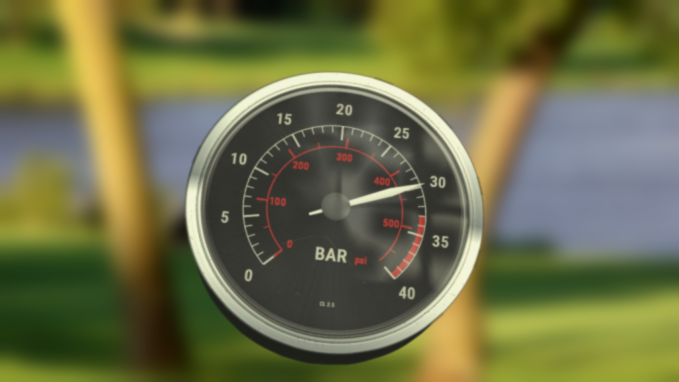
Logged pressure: 30 bar
